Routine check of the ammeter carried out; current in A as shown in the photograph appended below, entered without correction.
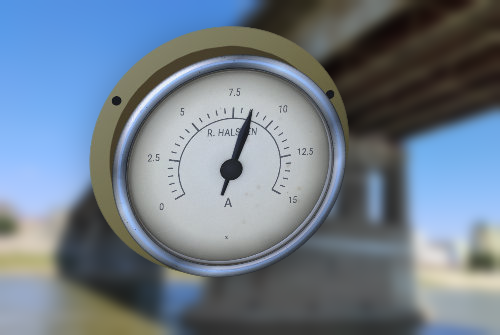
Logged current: 8.5 A
